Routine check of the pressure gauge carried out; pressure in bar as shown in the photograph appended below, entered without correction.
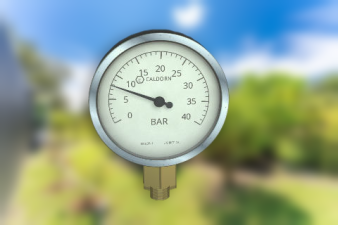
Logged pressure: 8 bar
